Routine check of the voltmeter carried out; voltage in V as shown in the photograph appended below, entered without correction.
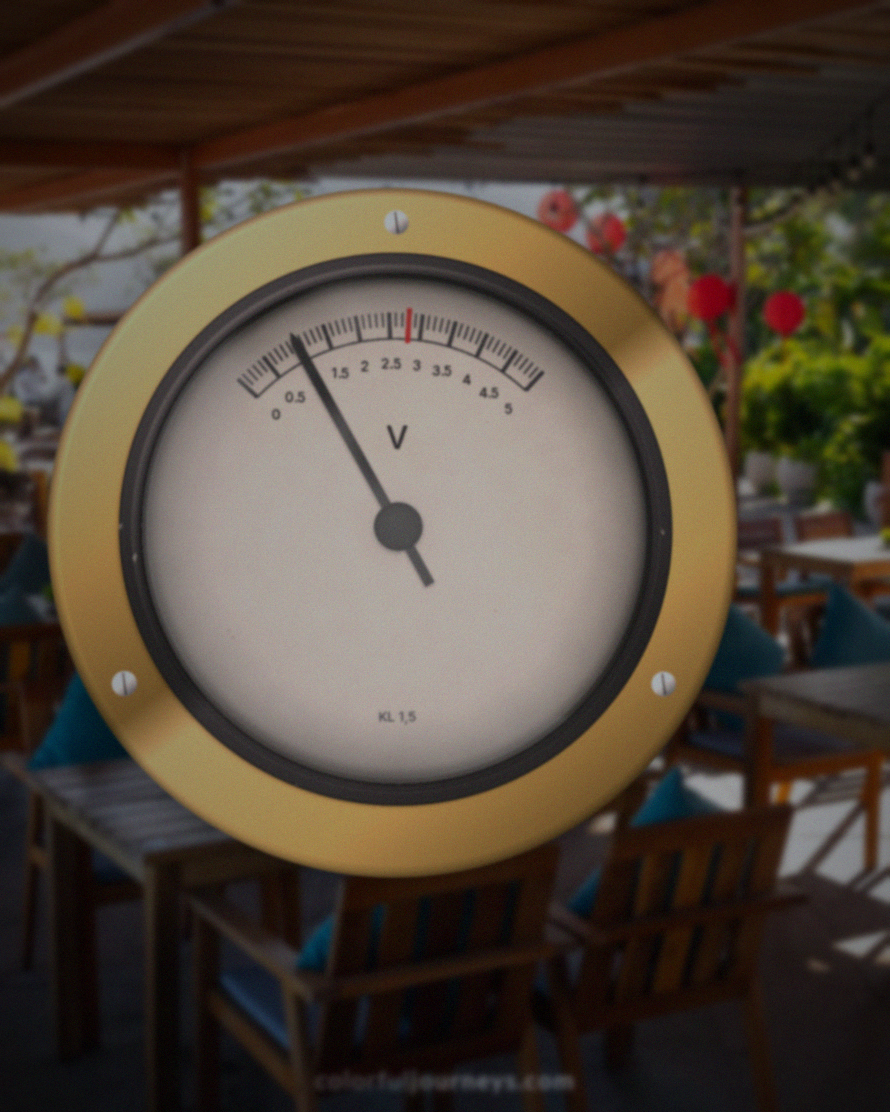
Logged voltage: 1 V
